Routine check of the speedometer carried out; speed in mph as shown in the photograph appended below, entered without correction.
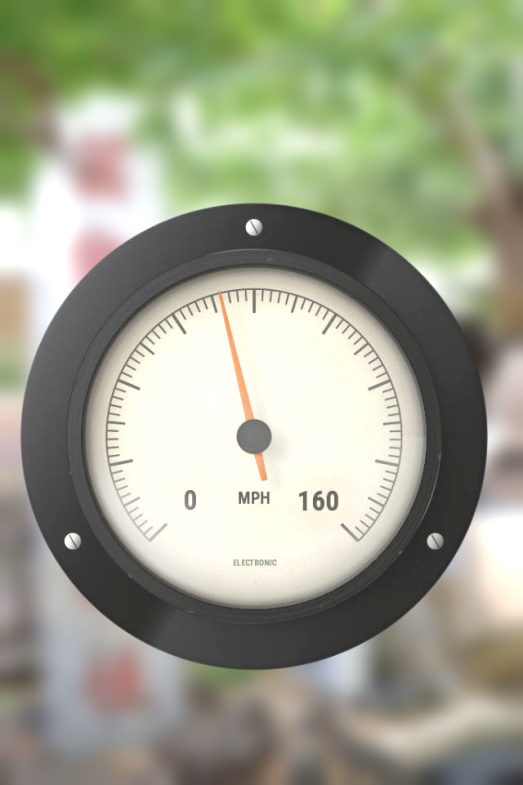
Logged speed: 72 mph
